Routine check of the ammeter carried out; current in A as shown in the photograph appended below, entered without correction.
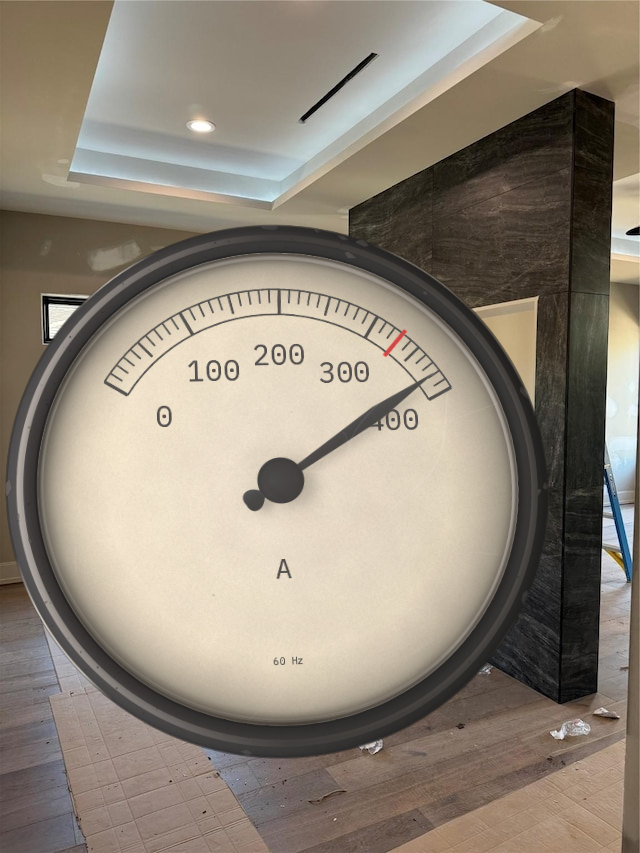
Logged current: 380 A
